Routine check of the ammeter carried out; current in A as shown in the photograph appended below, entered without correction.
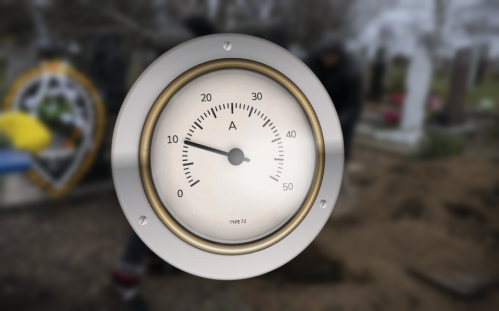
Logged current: 10 A
